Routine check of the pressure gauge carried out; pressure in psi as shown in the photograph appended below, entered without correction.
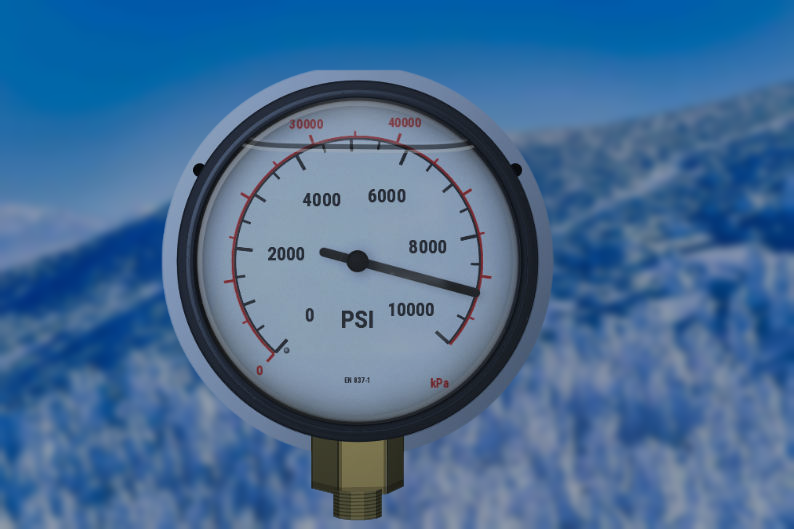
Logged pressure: 9000 psi
